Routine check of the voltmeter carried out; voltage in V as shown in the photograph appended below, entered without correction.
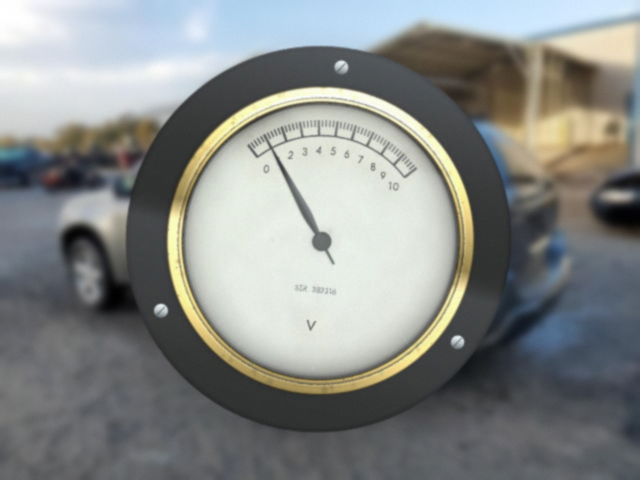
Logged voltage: 1 V
